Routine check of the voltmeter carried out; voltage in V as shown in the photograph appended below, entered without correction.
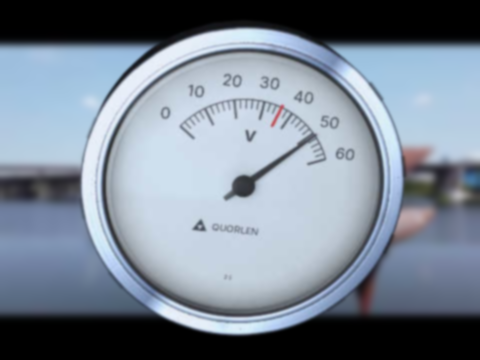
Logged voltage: 50 V
